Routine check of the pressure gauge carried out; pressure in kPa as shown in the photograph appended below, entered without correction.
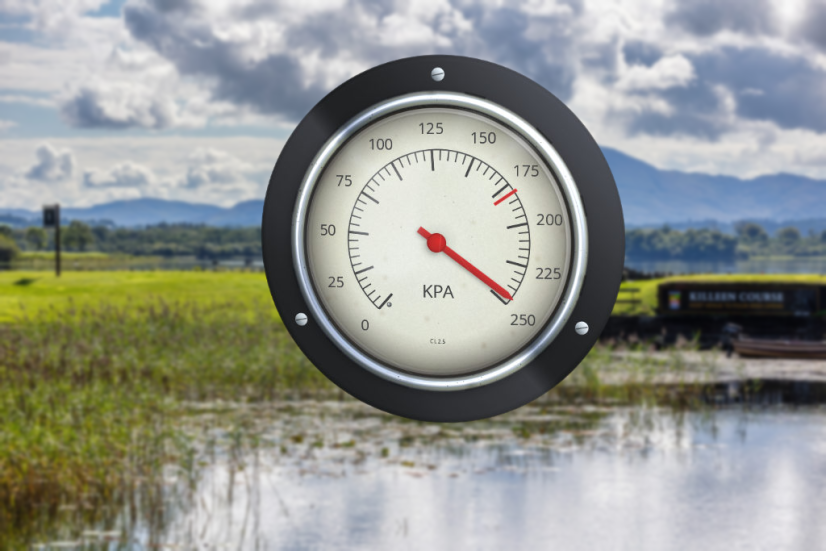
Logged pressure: 245 kPa
